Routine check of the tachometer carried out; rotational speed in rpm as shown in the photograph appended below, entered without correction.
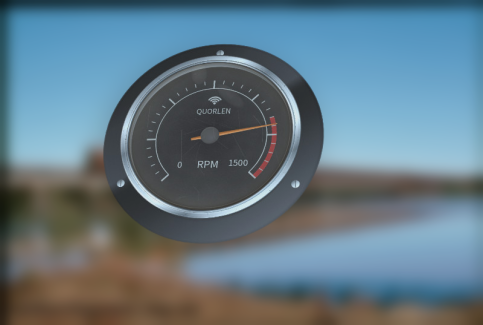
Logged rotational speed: 1200 rpm
